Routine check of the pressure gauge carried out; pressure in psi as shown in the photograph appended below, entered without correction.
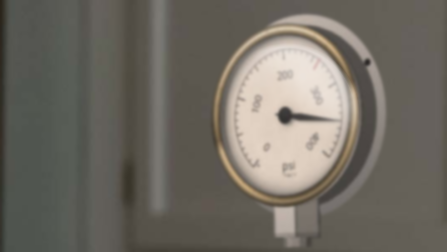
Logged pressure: 350 psi
